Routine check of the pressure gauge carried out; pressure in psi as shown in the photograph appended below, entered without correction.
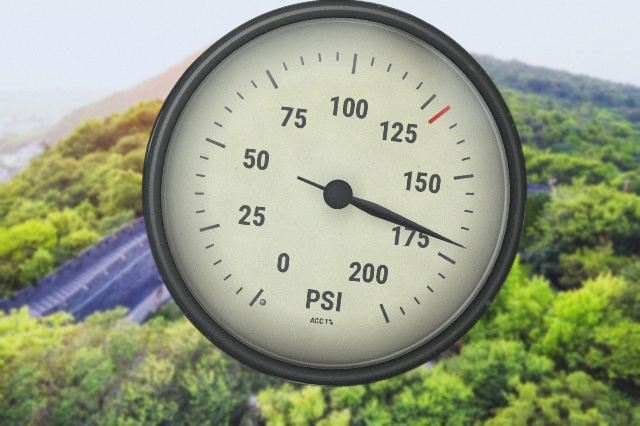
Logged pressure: 170 psi
